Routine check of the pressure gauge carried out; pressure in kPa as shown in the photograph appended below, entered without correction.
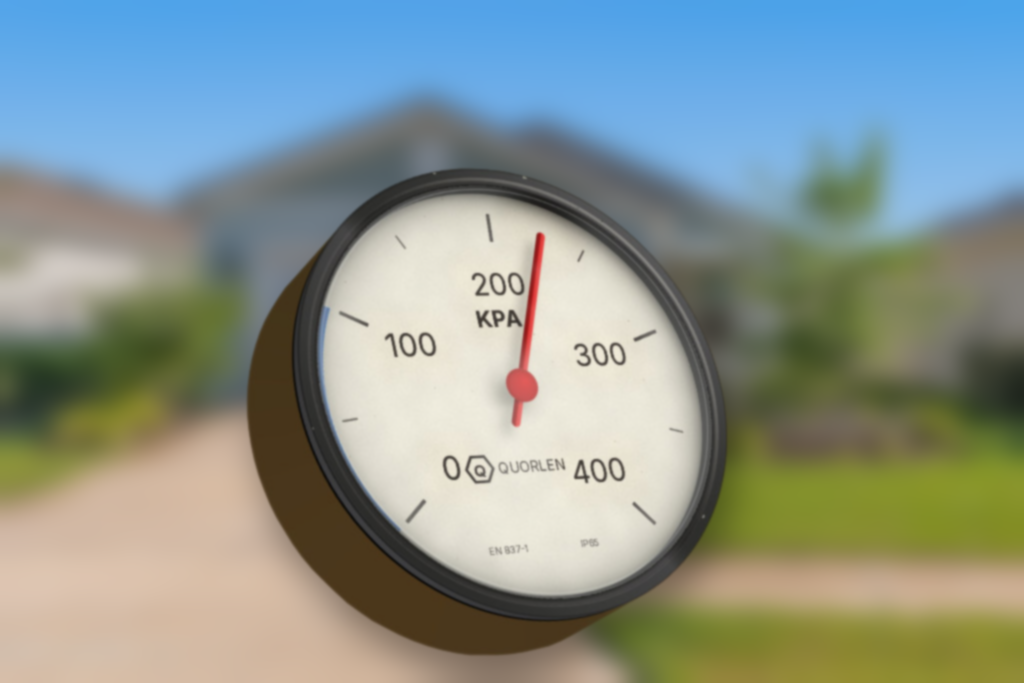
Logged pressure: 225 kPa
